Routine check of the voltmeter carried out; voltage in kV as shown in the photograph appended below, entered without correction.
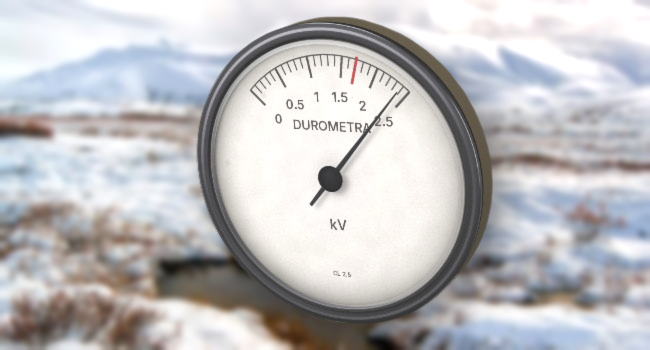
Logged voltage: 2.4 kV
